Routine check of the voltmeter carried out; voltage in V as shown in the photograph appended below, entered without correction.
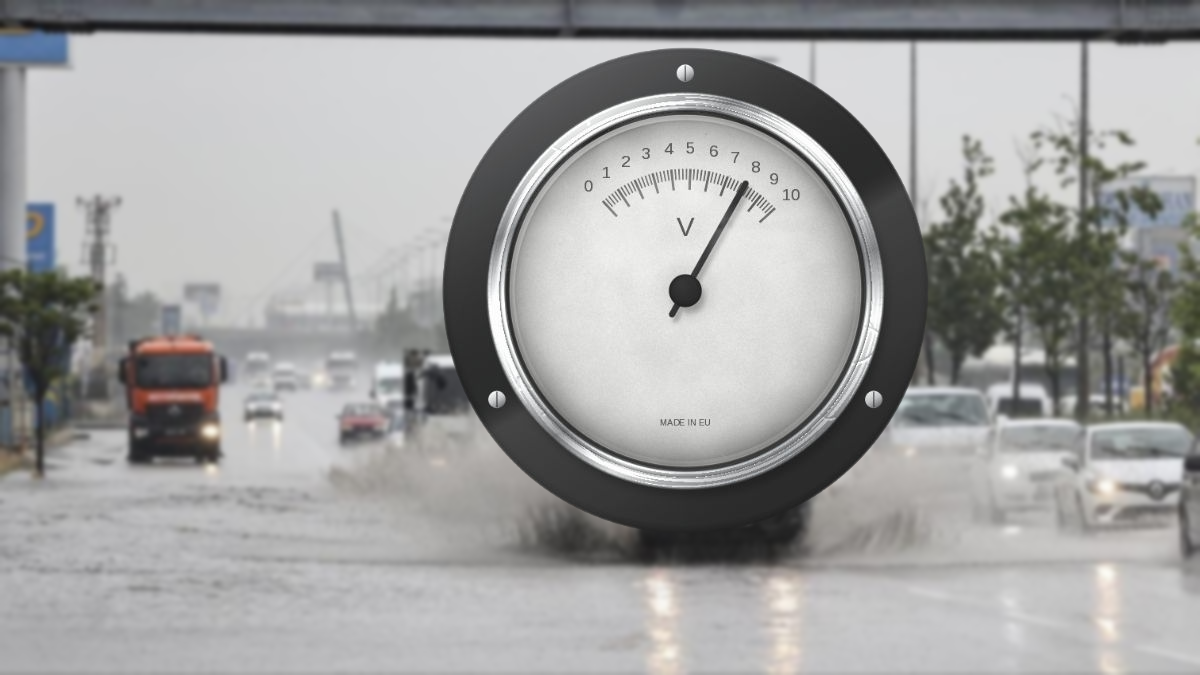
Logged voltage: 8 V
